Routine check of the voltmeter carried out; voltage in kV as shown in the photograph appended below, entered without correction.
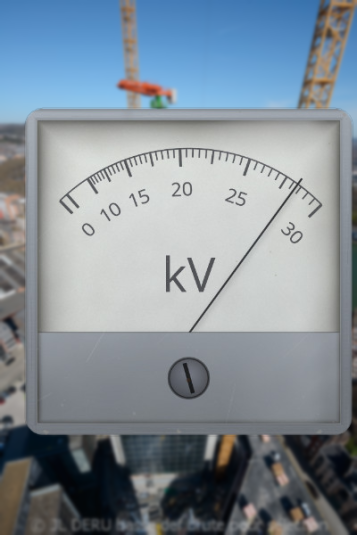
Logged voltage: 28.25 kV
